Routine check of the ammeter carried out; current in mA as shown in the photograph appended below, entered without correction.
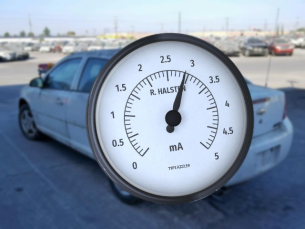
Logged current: 2.9 mA
